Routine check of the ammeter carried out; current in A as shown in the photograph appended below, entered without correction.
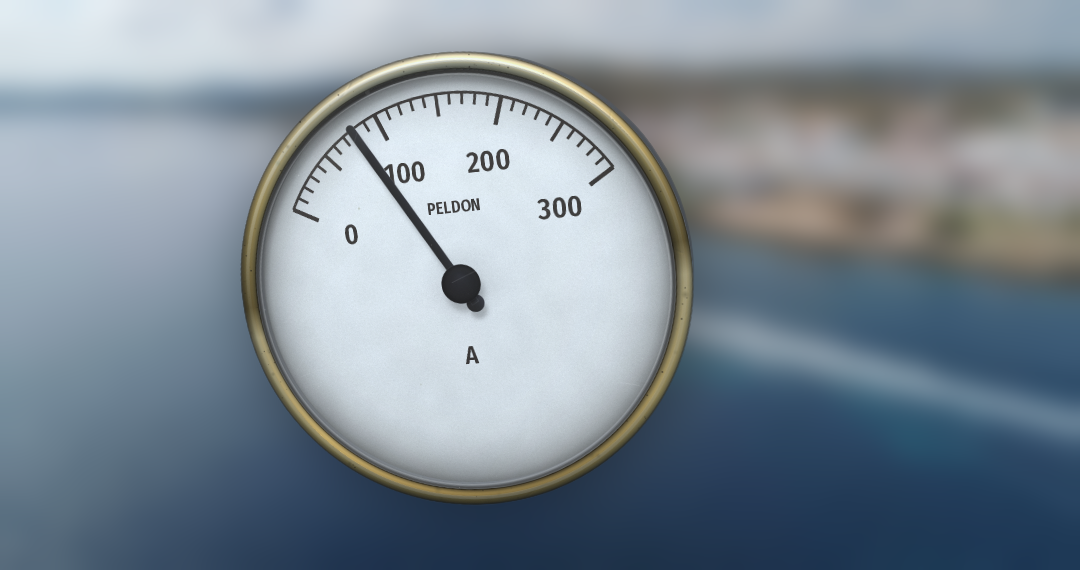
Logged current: 80 A
